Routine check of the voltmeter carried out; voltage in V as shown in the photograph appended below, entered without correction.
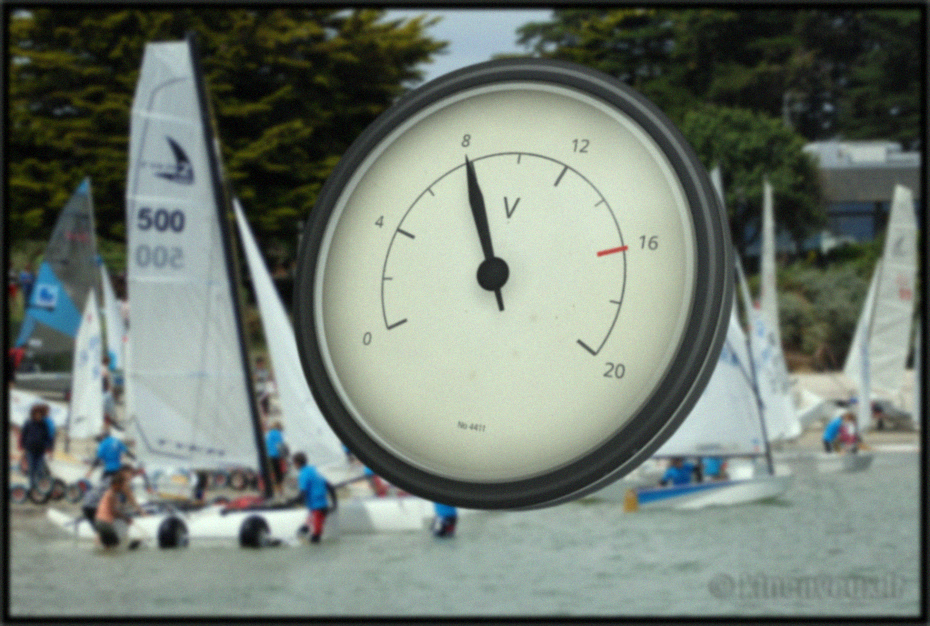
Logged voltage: 8 V
